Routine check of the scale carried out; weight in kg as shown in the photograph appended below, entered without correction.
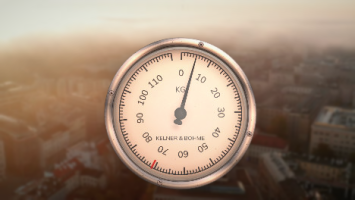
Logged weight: 5 kg
